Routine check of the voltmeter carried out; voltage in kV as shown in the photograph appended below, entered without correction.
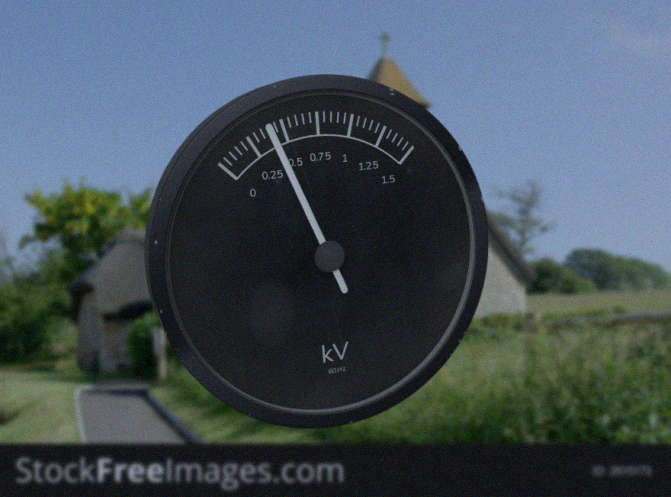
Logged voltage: 0.4 kV
